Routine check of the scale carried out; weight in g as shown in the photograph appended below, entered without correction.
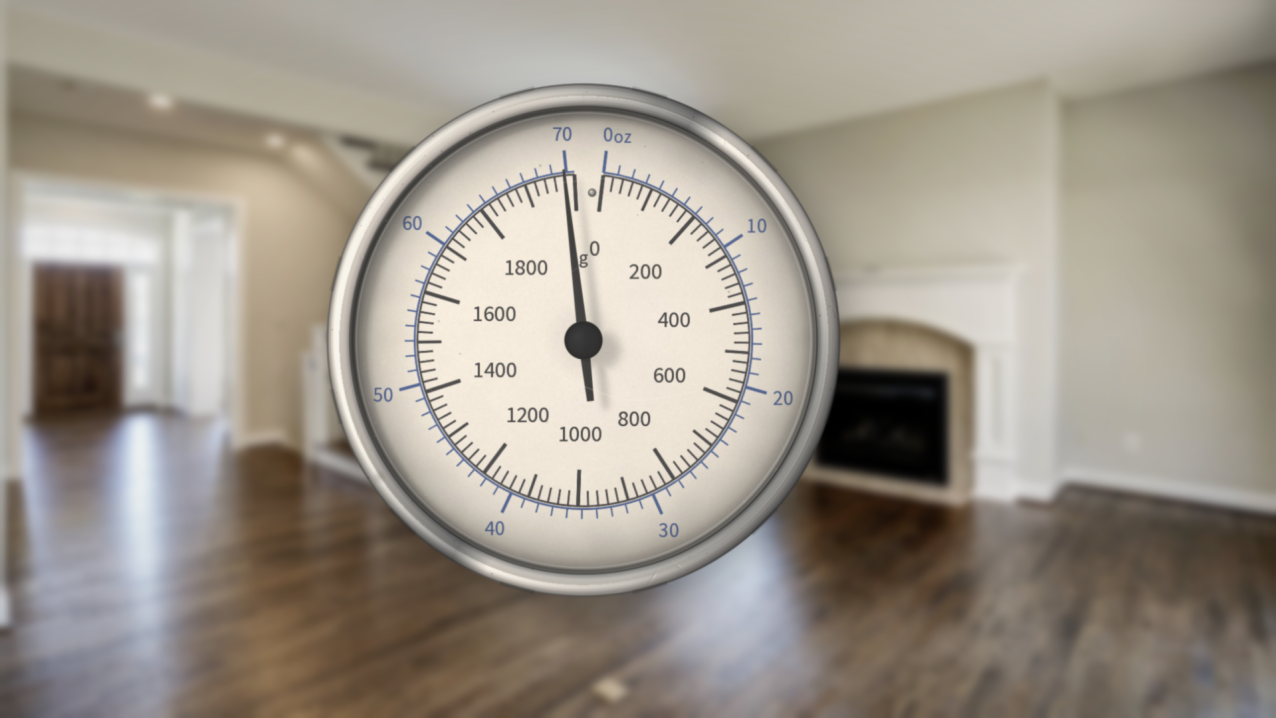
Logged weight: 1980 g
